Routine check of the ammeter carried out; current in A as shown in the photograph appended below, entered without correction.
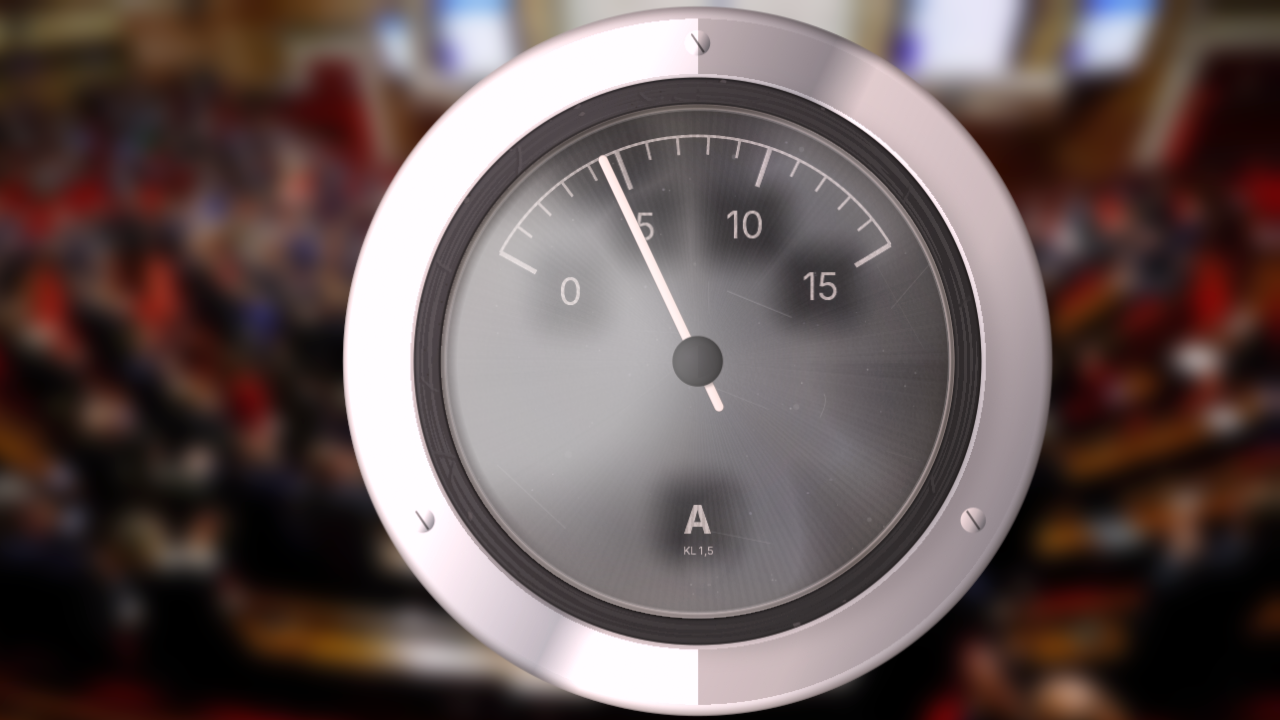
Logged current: 4.5 A
